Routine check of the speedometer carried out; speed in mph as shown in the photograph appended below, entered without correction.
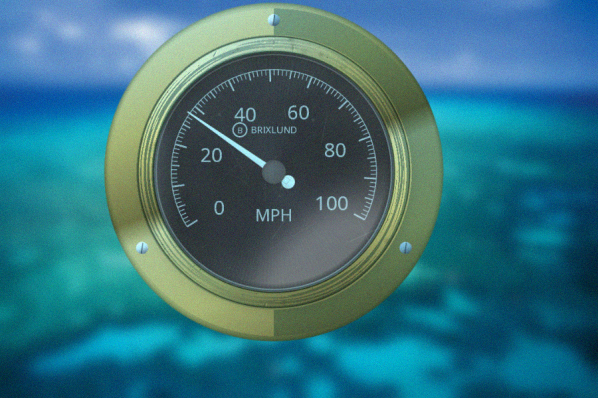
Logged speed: 28 mph
